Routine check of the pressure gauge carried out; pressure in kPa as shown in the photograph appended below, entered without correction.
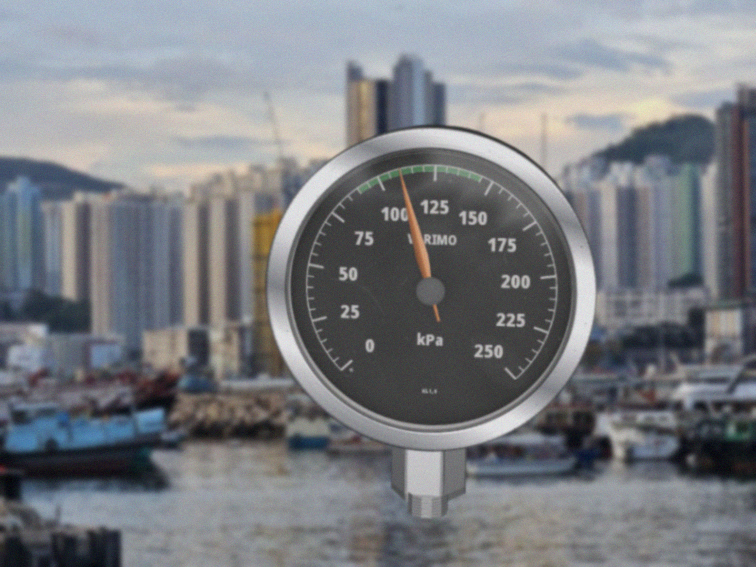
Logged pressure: 110 kPa
